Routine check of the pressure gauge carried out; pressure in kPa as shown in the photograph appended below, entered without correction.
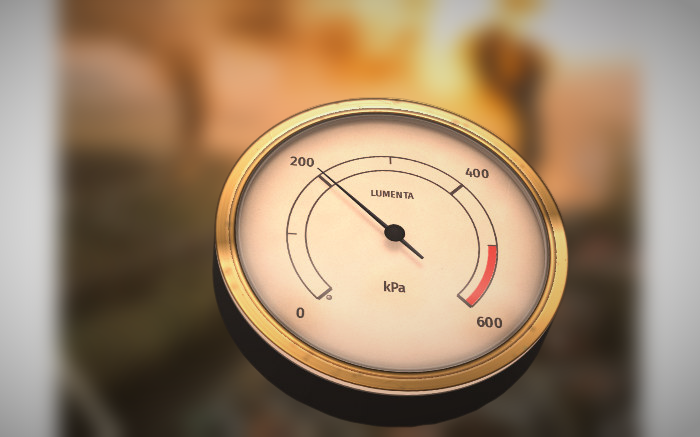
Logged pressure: 200 kPa
